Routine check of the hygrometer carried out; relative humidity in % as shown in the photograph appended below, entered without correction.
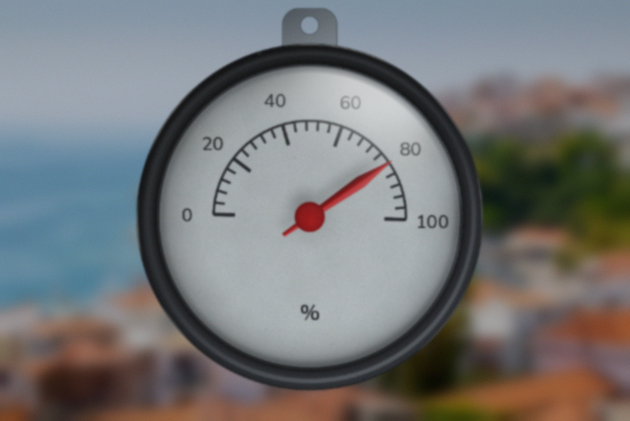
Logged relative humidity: 80 %
